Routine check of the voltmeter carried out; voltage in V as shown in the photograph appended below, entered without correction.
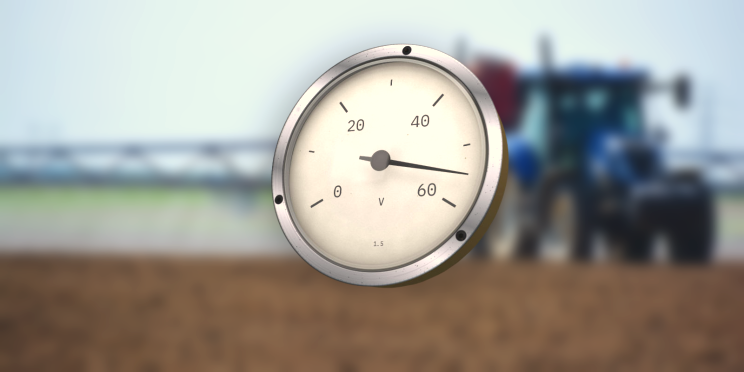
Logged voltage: 55 V
